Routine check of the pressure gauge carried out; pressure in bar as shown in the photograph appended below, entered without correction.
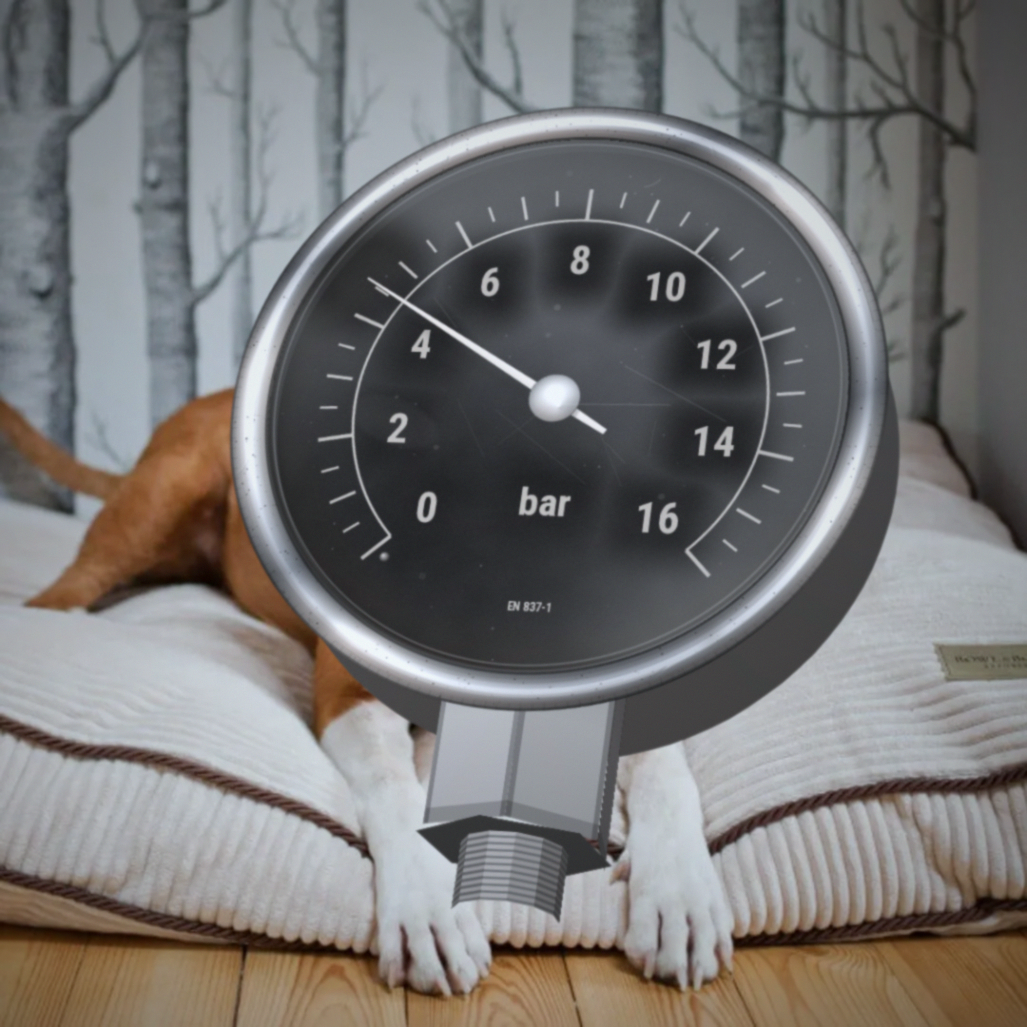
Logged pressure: 4.5 bar
